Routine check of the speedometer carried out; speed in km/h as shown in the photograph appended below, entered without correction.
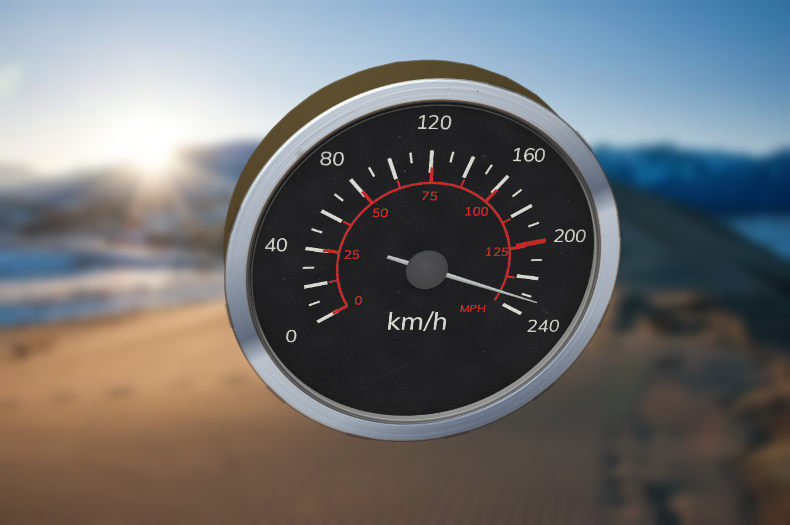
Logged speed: 230 km/h
